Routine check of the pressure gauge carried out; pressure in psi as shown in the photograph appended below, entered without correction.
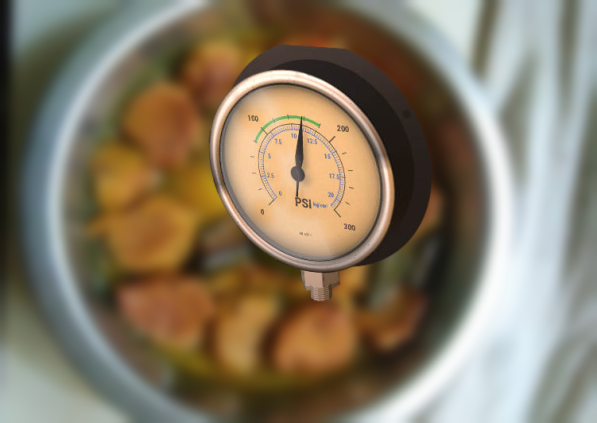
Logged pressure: 160 psi
